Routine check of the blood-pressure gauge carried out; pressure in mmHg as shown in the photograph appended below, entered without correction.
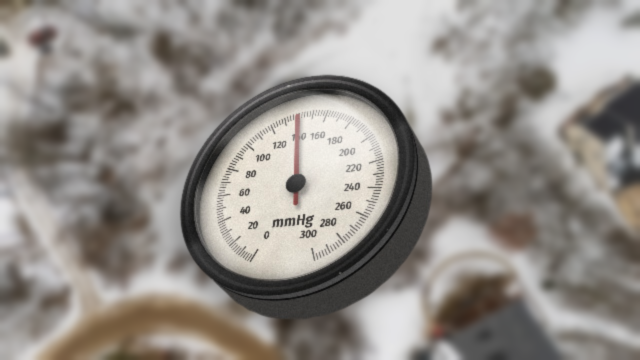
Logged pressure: 140 mmHg
